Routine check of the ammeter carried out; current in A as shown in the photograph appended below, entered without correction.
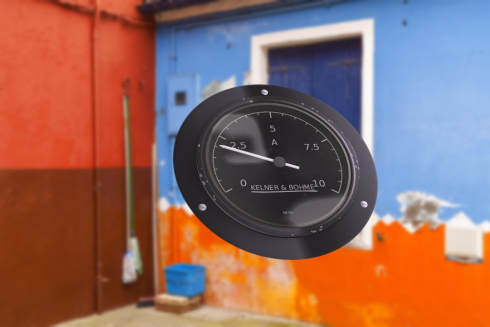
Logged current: 2 A
